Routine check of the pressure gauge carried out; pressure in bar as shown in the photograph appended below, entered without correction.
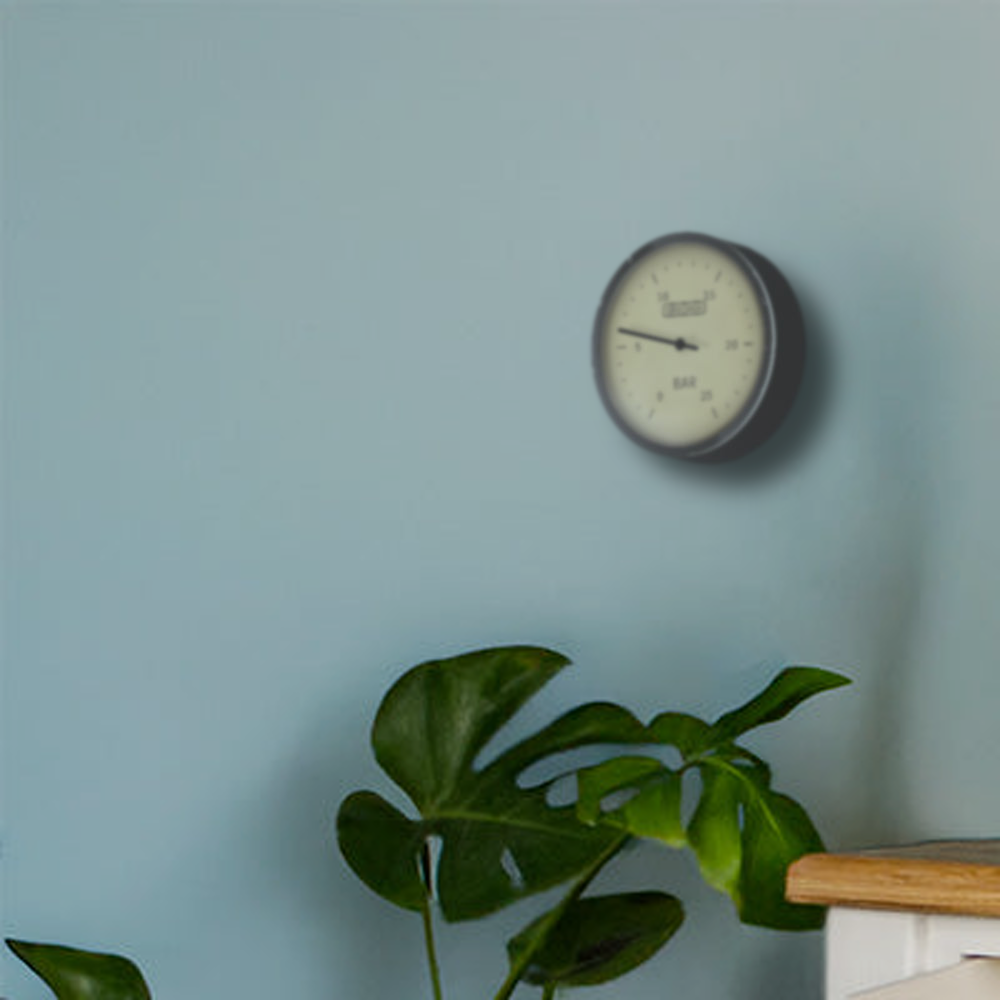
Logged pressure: 6 bar
